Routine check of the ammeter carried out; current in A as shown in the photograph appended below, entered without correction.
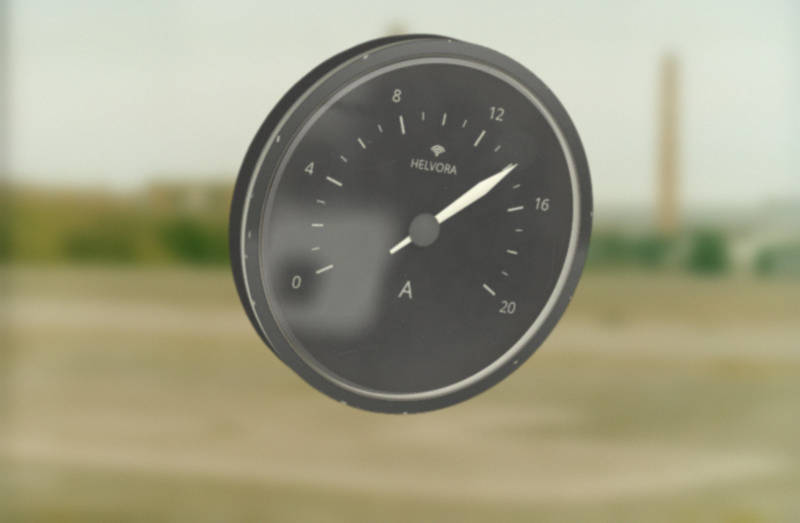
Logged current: 14 A
